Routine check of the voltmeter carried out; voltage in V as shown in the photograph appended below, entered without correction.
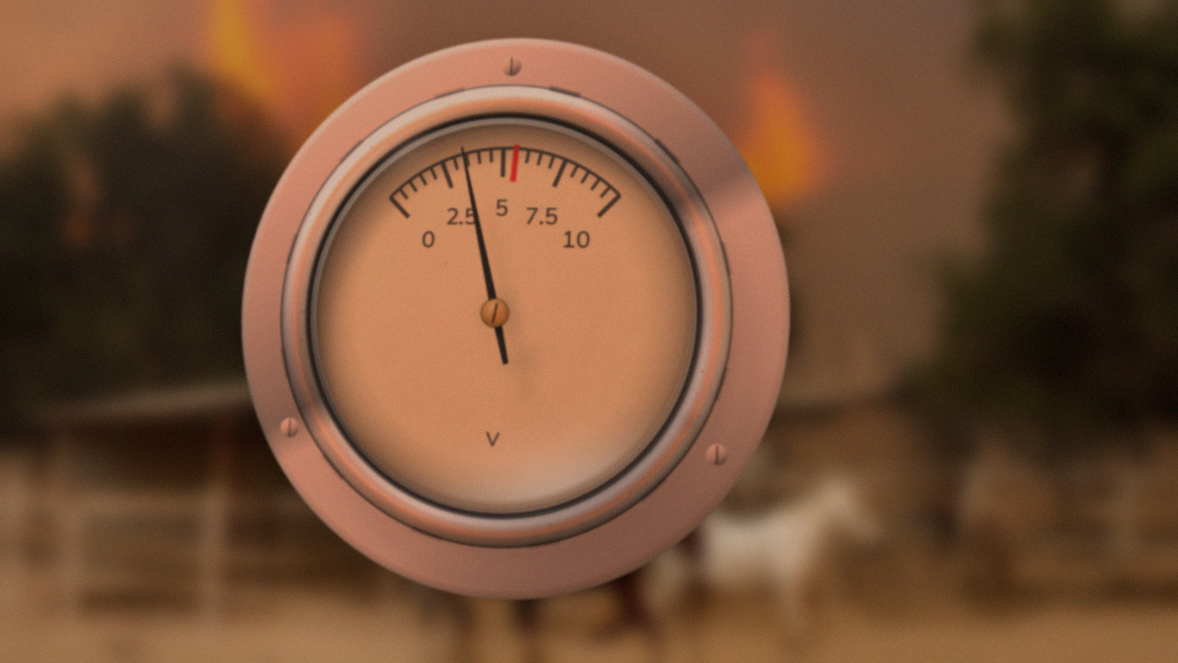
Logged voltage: 3.5 V
